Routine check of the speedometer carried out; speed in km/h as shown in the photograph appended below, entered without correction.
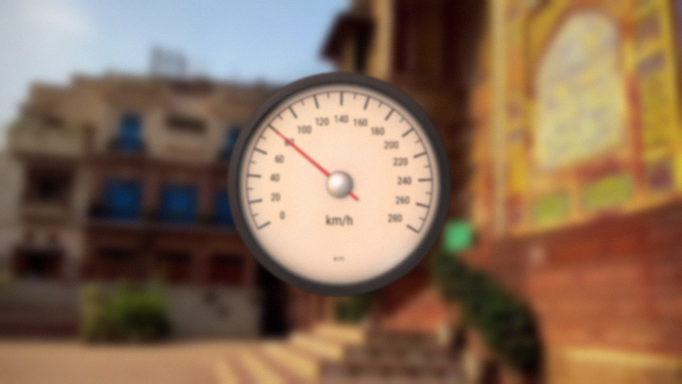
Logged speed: 80 km/h
